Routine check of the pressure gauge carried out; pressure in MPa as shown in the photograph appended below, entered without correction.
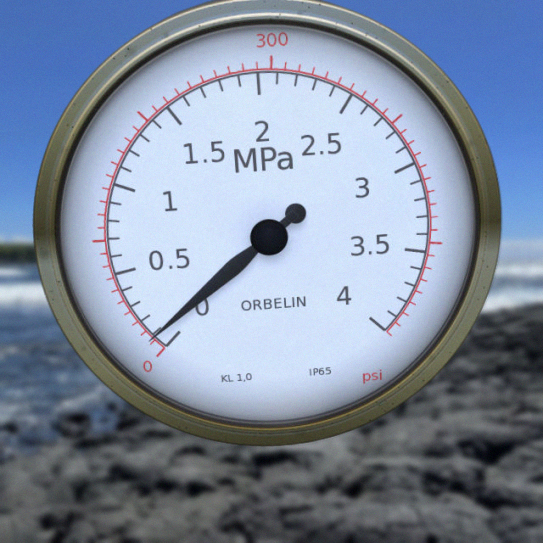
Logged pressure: 0.1 MPa
